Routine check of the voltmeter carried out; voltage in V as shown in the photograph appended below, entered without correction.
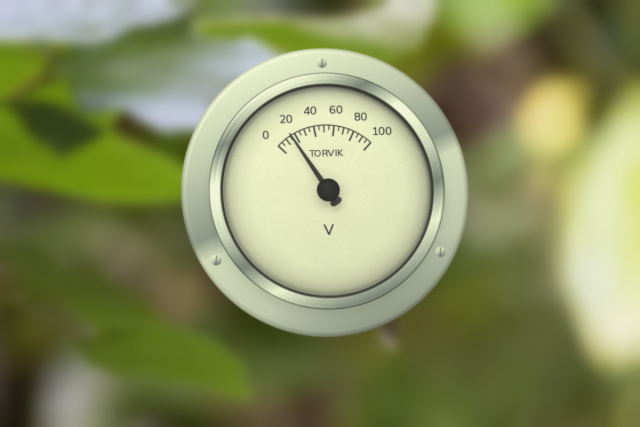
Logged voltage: 15 V
